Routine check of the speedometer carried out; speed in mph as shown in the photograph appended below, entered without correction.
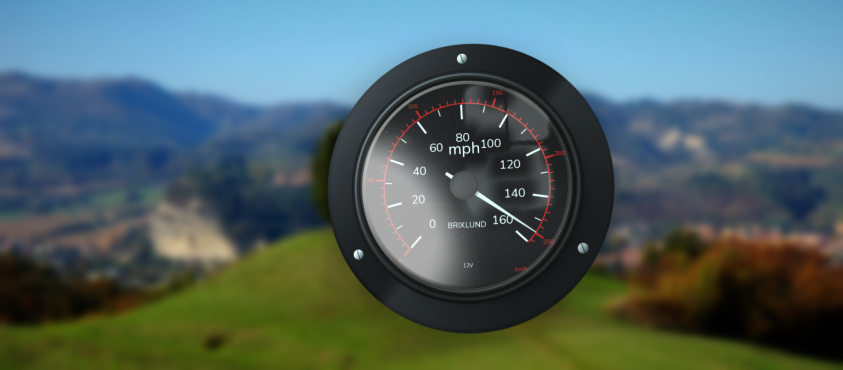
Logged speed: 155 mph
